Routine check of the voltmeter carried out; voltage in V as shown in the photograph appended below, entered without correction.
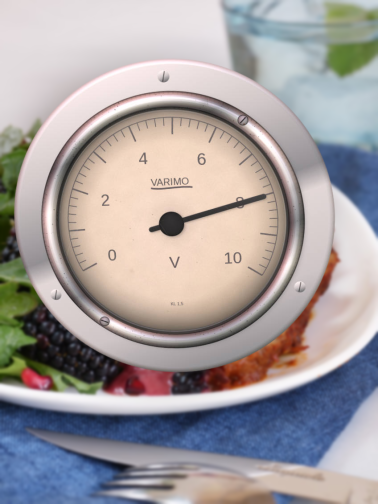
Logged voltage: 8 V
